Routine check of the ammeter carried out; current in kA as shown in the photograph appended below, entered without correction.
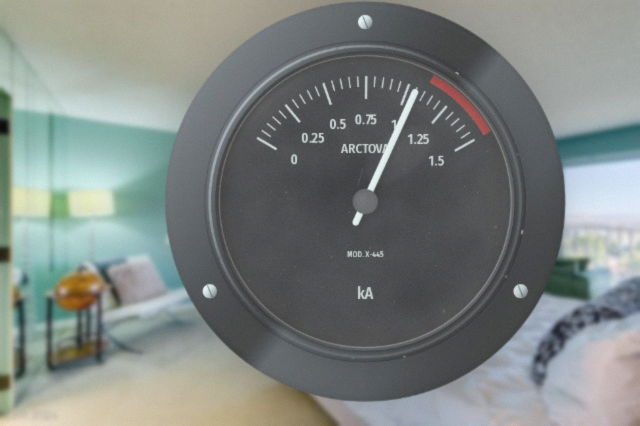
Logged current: 1.05 kA
